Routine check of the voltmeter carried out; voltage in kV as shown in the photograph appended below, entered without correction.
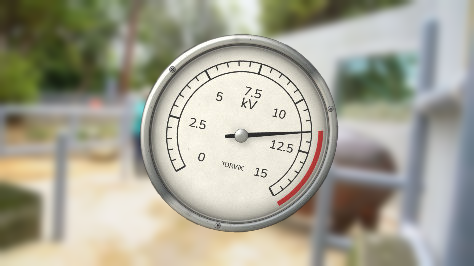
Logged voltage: 11.5 kV
